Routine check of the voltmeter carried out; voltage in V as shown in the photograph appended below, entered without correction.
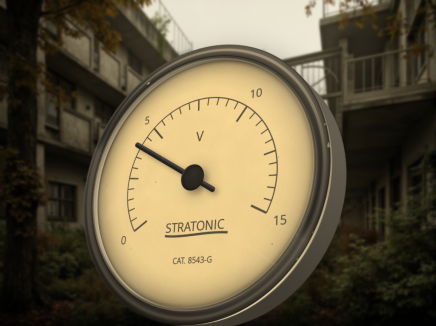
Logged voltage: 4 V
